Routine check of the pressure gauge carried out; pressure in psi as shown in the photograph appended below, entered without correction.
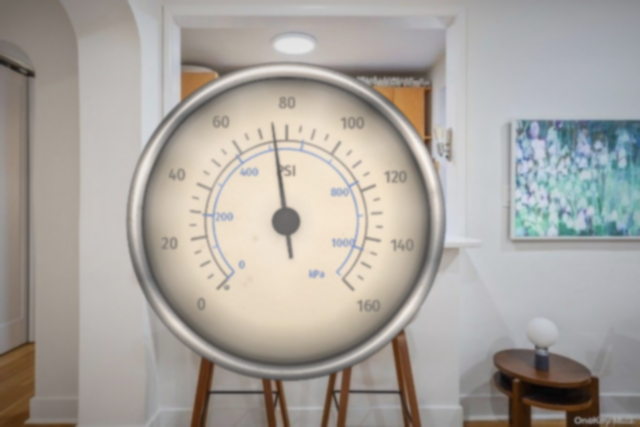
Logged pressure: 75 psi
